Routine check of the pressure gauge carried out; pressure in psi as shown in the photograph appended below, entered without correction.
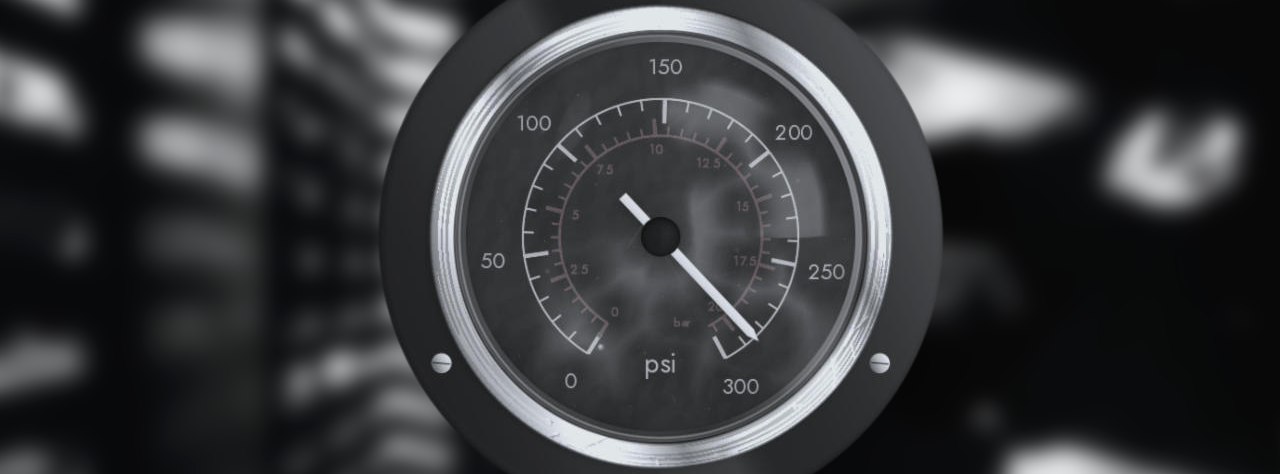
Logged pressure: 285 psi
